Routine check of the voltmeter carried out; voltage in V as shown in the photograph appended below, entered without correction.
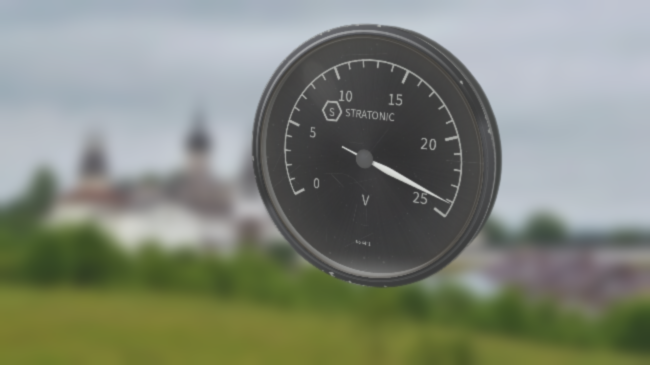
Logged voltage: 24 V
